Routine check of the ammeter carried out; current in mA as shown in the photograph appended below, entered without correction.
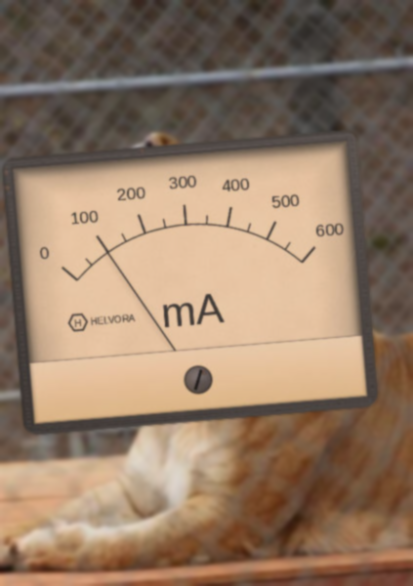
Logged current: 100 mA
